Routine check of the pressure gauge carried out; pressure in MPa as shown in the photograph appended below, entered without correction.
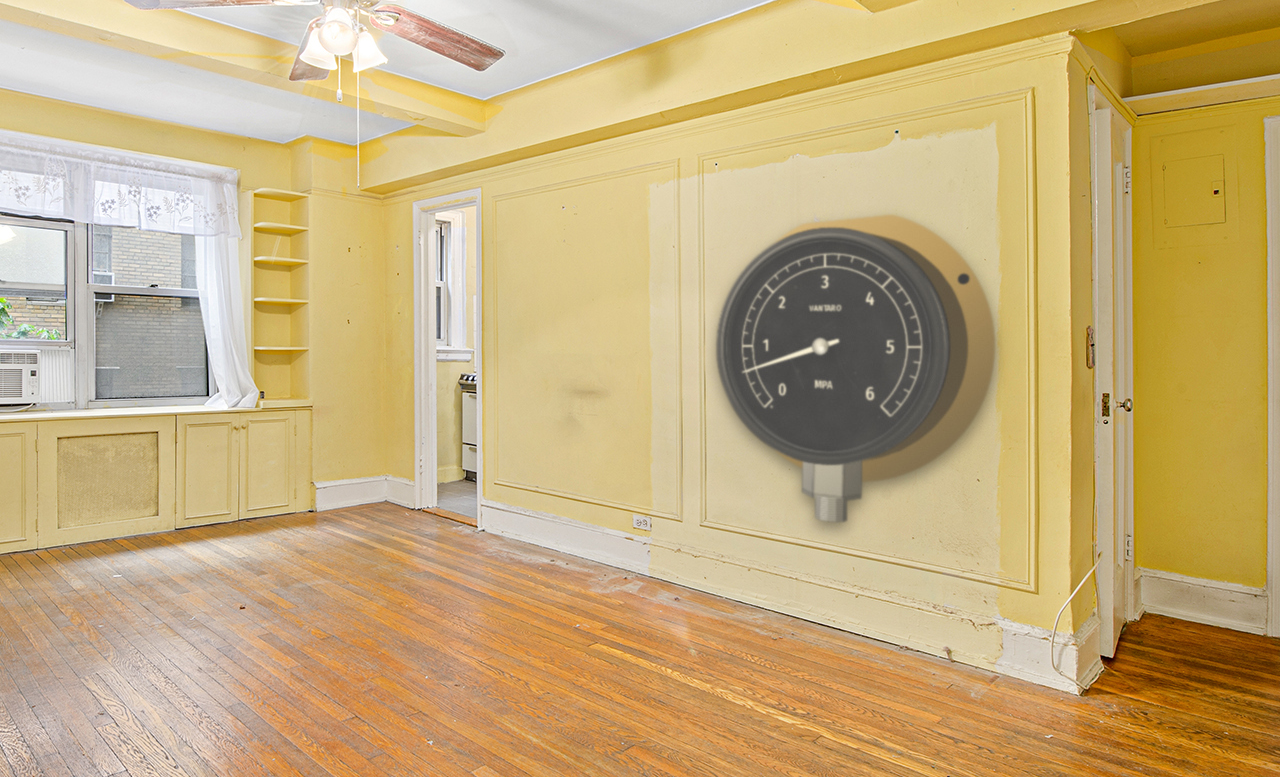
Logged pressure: 0.6 MPa
